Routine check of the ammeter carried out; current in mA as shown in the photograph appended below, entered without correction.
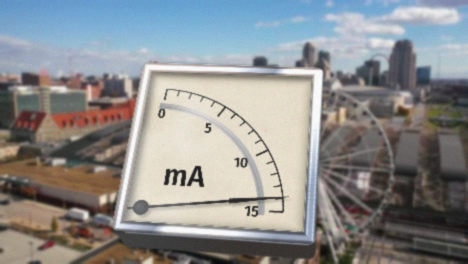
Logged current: 14 mA
